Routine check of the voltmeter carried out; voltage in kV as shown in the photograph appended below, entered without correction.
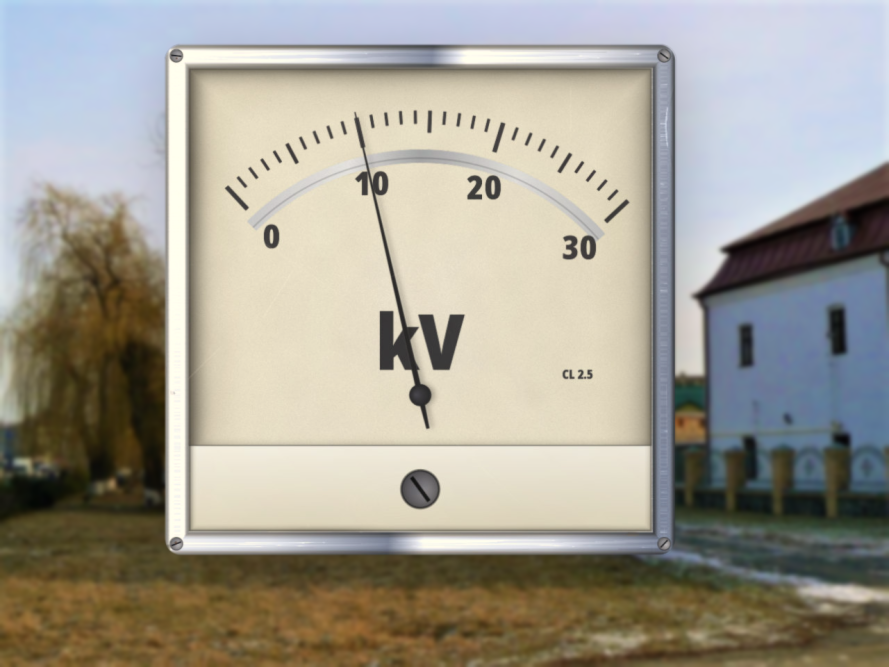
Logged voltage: 10 kV
